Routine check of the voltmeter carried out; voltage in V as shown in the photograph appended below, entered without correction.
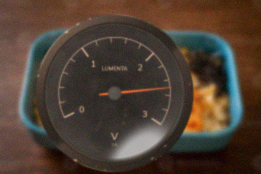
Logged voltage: 2.5 V
